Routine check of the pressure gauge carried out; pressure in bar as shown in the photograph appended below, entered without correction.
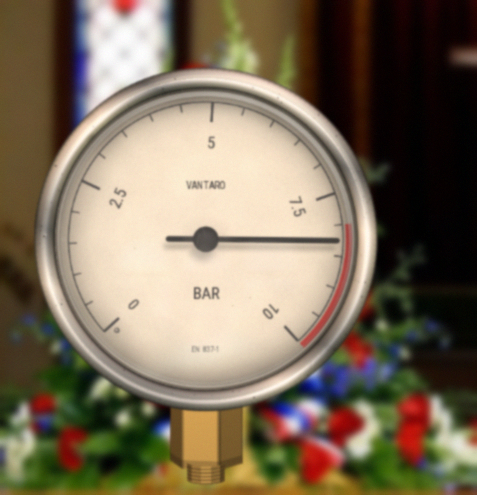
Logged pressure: 8.25 bar
